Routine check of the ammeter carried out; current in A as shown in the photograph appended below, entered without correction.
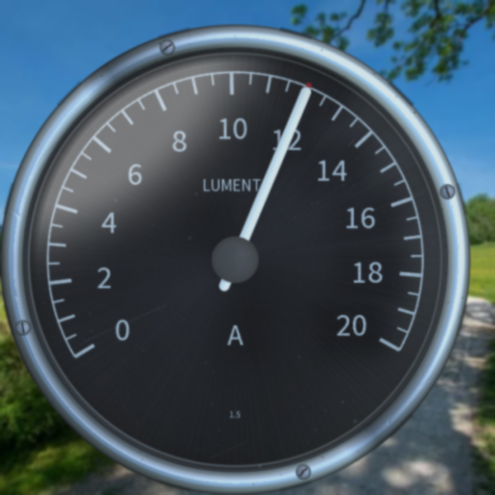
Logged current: 12 A
